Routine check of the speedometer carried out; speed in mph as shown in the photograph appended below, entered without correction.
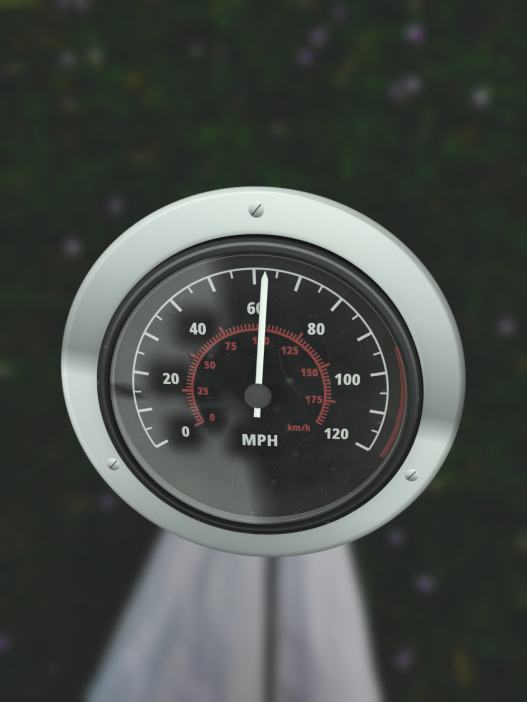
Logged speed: 62.5 mph
